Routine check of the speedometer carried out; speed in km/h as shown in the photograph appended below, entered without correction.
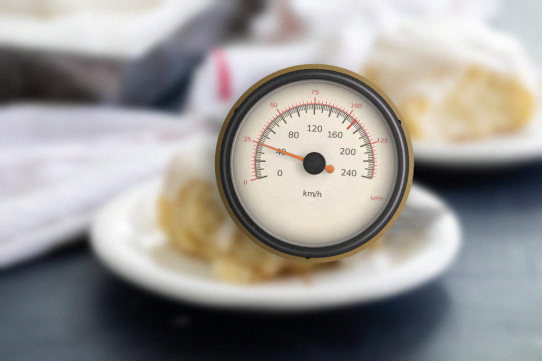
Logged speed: 40 km/h
